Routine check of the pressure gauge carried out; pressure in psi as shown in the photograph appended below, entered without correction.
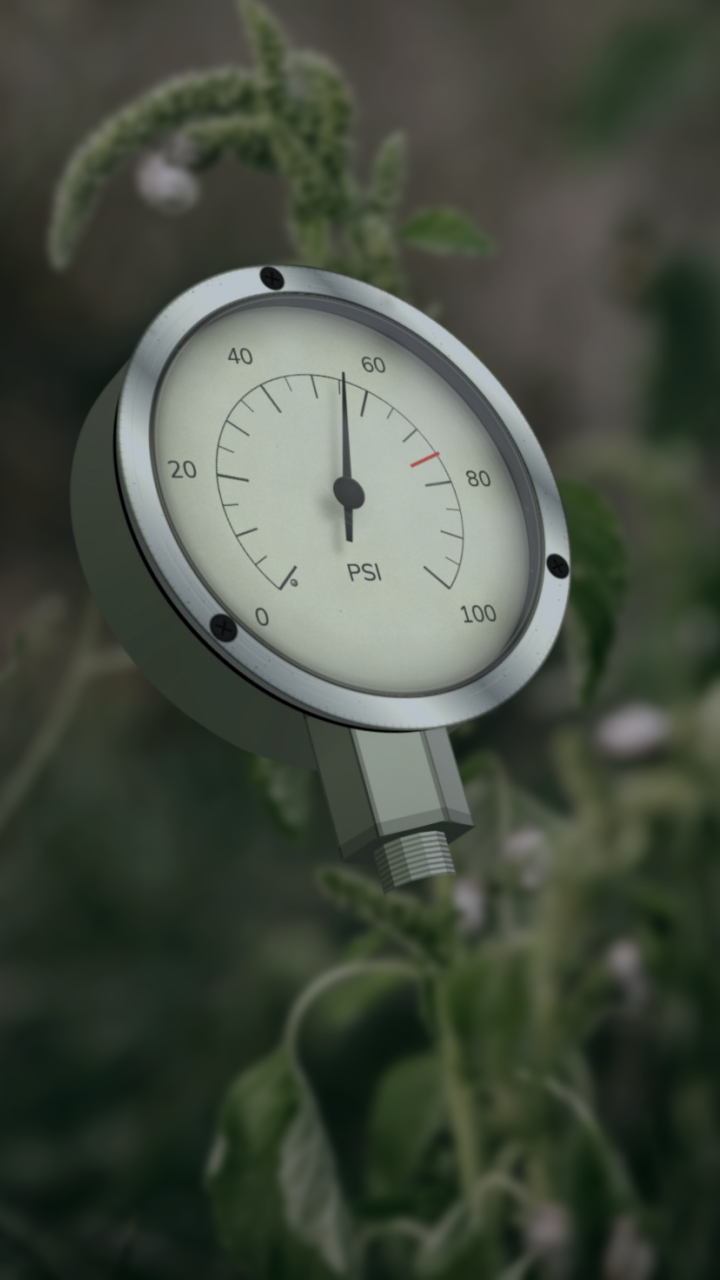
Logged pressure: 55 psi
